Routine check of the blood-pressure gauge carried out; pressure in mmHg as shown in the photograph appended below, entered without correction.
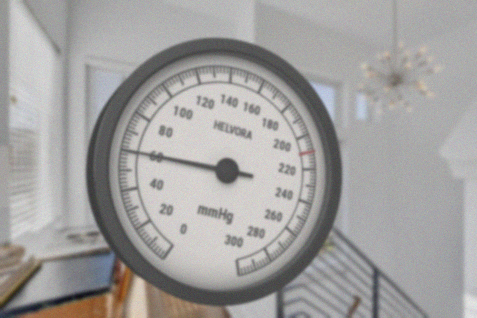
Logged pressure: 60 mmHg
